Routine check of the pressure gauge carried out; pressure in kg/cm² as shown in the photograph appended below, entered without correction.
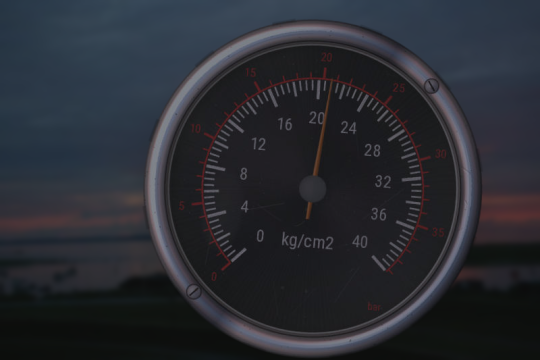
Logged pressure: 21 kg/cm²
